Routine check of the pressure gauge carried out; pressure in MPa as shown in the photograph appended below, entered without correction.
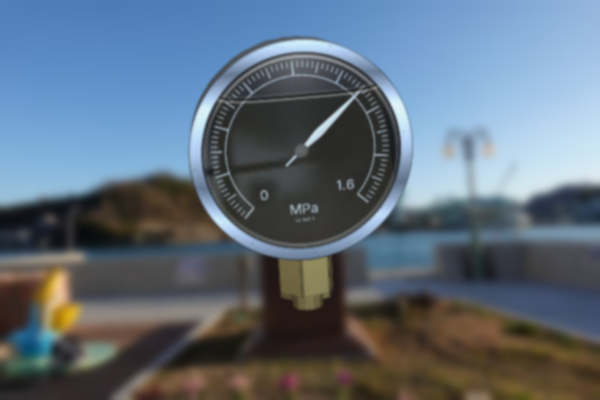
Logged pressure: 1.1 MPa
